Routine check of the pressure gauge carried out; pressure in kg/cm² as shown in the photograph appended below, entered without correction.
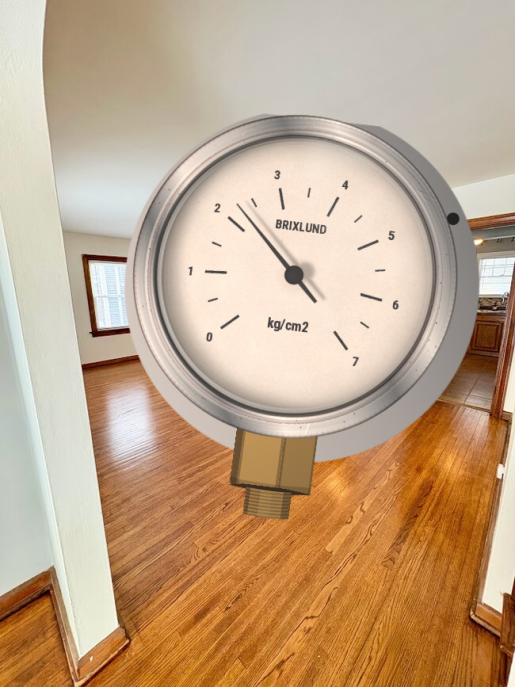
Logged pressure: 2.25 kg/cm²
